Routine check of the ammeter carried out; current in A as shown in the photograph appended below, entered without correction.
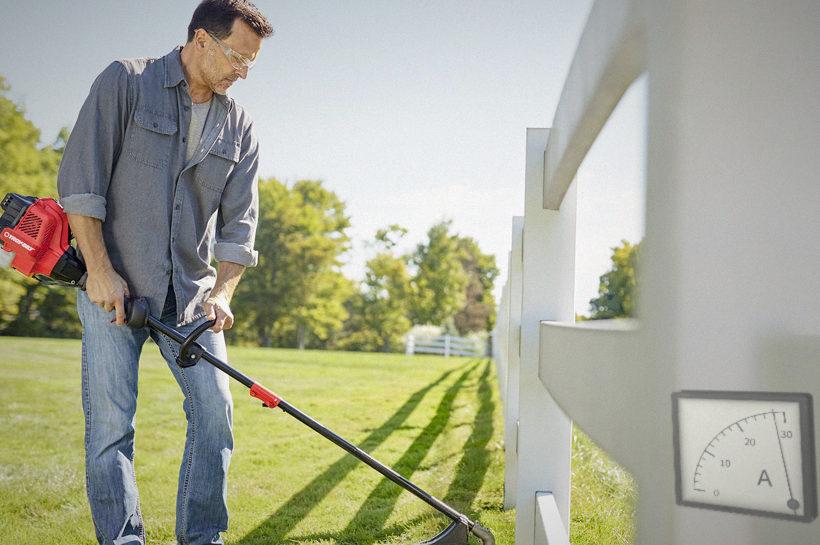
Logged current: 28 A
